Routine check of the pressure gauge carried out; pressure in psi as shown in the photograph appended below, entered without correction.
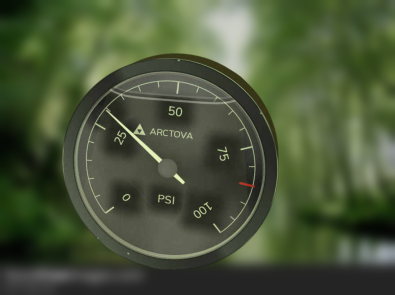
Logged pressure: 30 psi
